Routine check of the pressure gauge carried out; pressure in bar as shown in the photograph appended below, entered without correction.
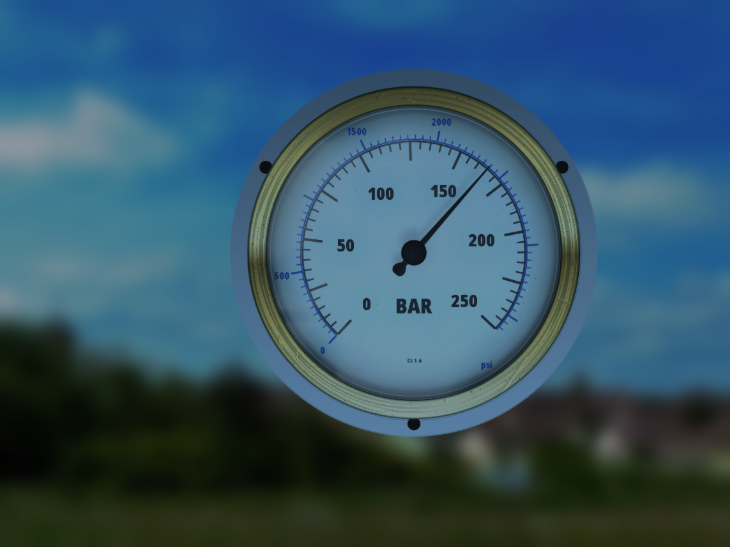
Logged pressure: 165 bar
